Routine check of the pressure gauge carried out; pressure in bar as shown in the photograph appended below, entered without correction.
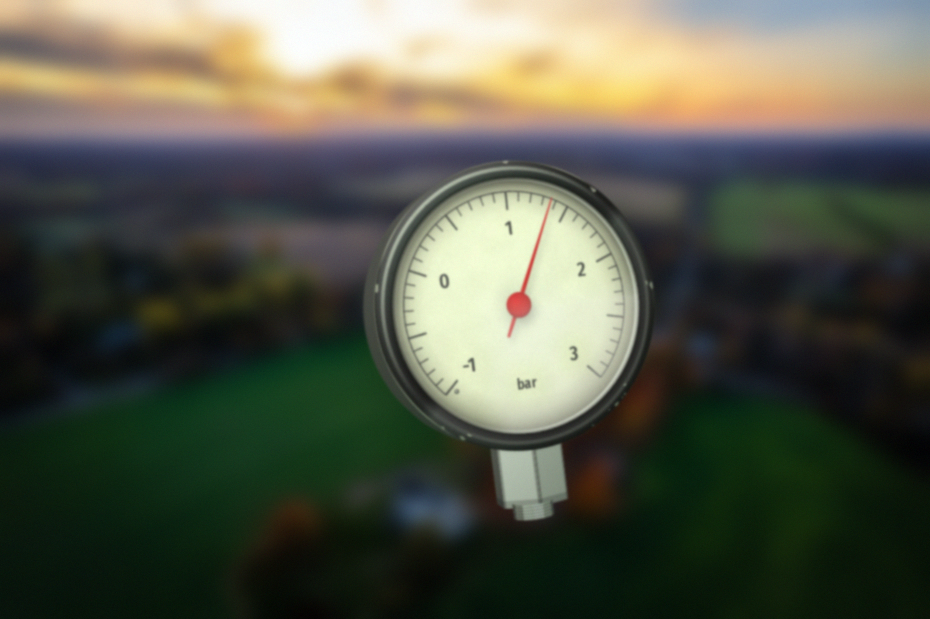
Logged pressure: 1.35 bar
